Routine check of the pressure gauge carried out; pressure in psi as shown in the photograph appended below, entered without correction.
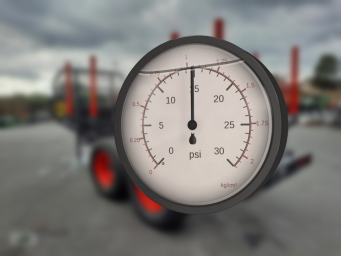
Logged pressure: 15 psi
